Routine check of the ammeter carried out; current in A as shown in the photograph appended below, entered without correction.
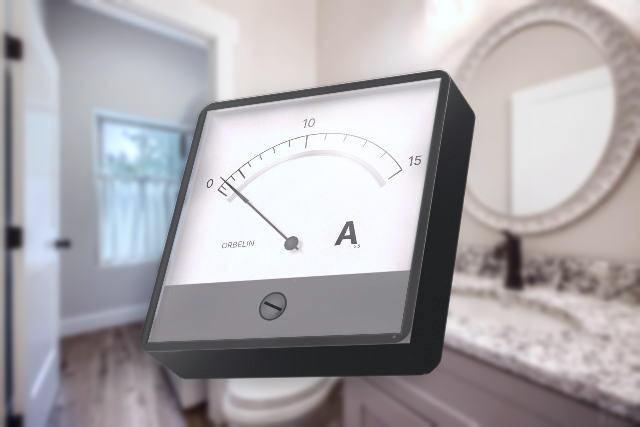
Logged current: 3 A
